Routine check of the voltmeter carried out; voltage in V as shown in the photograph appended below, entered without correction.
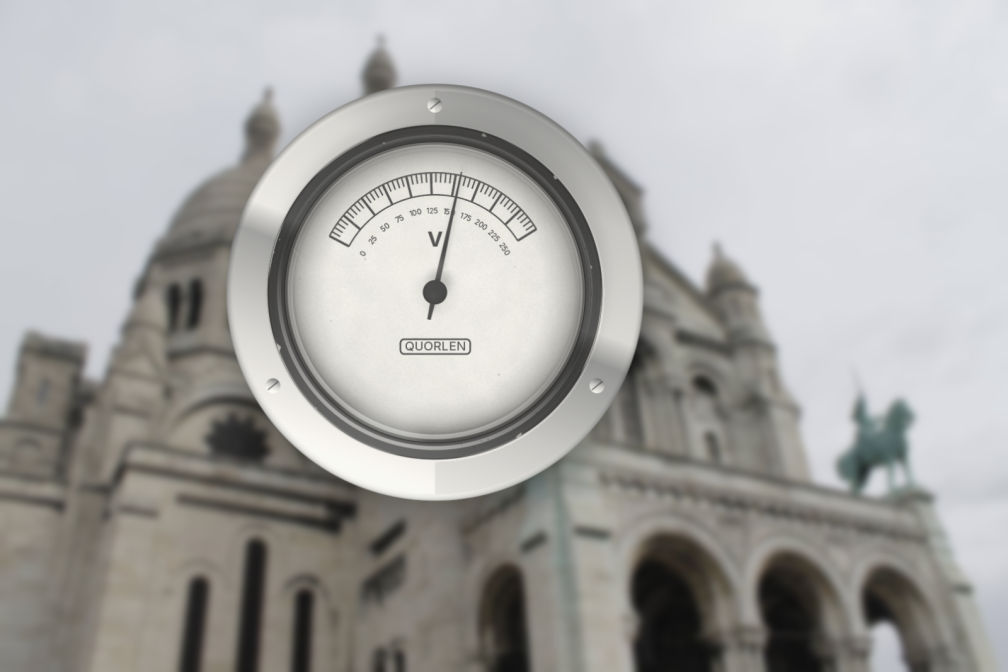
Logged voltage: 155 V
